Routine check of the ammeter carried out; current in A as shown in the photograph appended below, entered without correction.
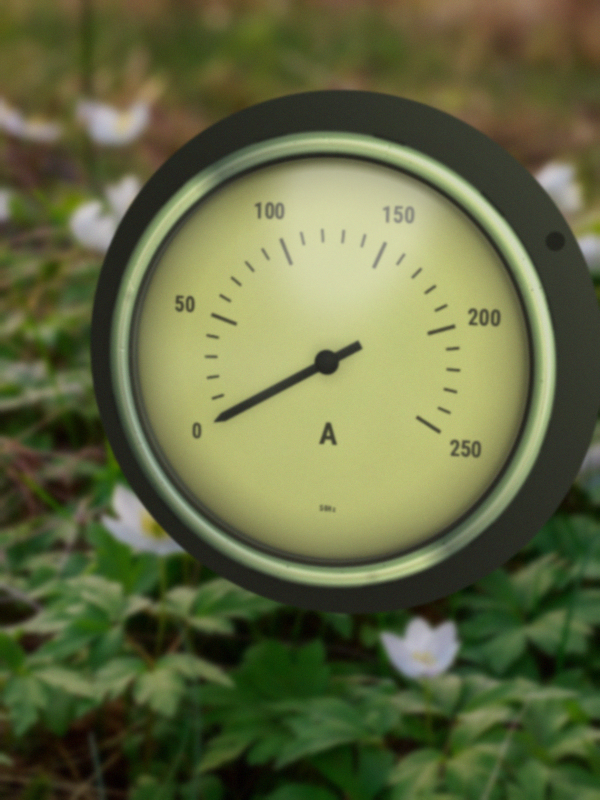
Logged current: 0 A
